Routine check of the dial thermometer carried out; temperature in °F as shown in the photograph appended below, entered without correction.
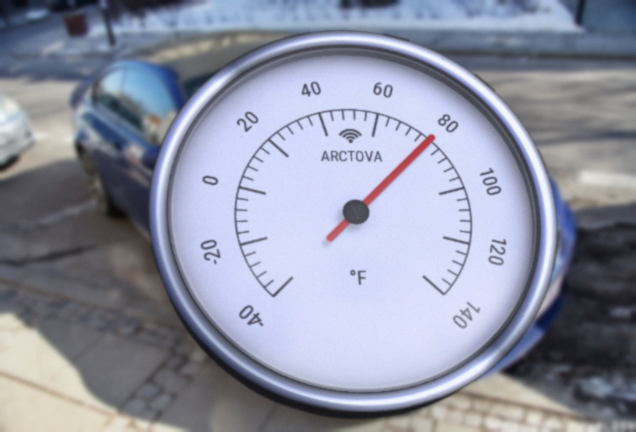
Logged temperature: 80 °F
